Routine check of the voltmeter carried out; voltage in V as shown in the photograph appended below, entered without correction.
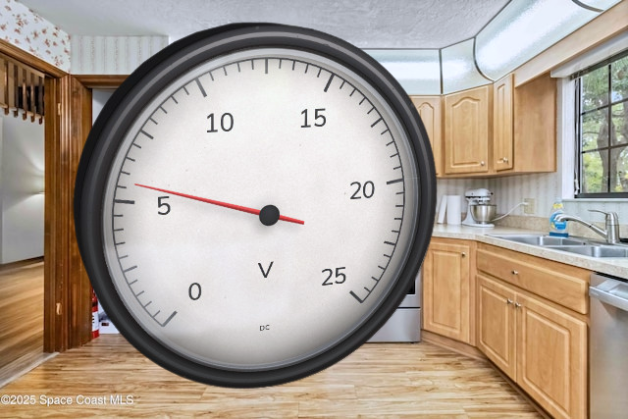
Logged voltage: 5.75 V
